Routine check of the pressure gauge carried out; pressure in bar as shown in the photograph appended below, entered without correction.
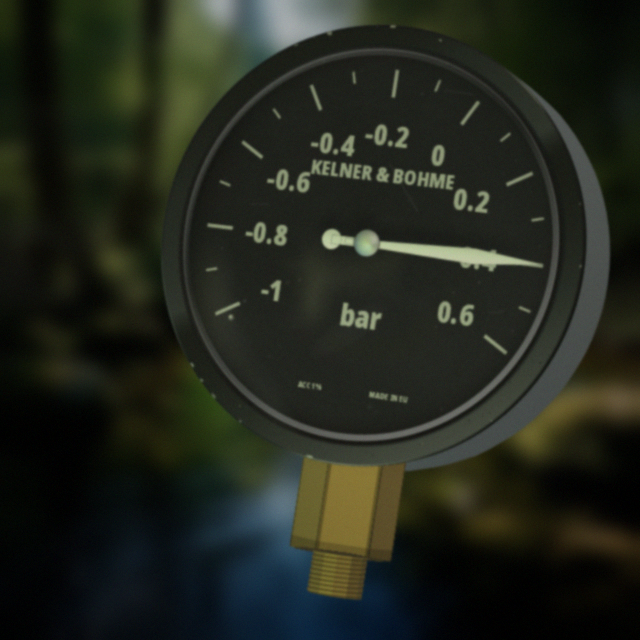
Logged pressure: 0.4 bar
